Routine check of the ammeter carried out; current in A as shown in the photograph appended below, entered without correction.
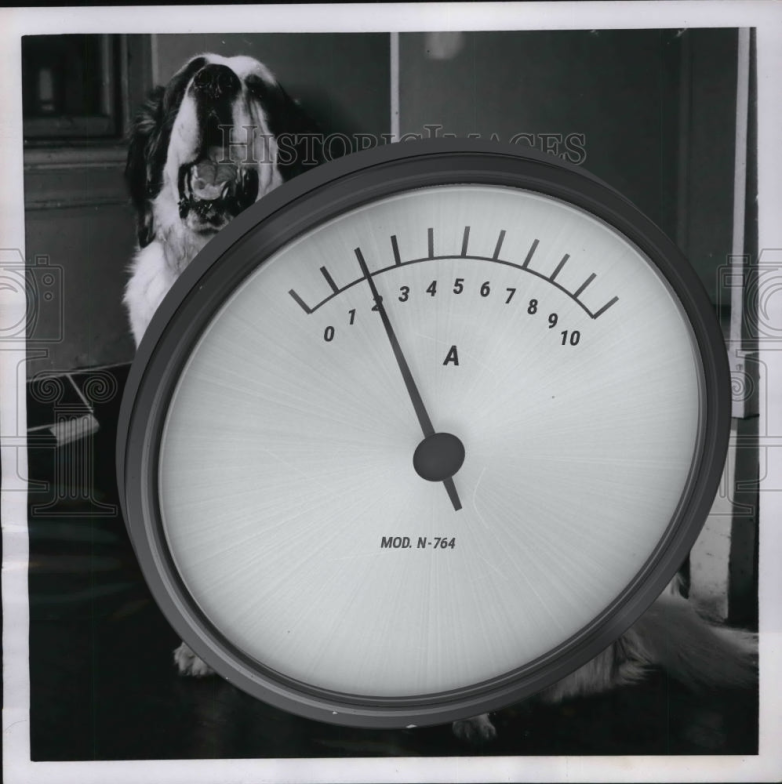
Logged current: 2 A
